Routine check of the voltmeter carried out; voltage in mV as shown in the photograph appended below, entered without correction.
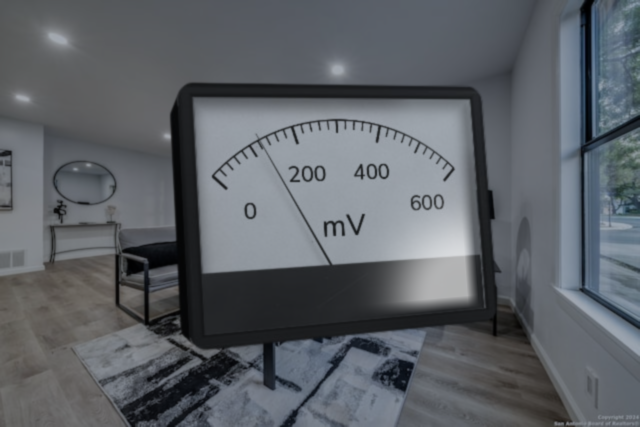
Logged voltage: 120 mV
